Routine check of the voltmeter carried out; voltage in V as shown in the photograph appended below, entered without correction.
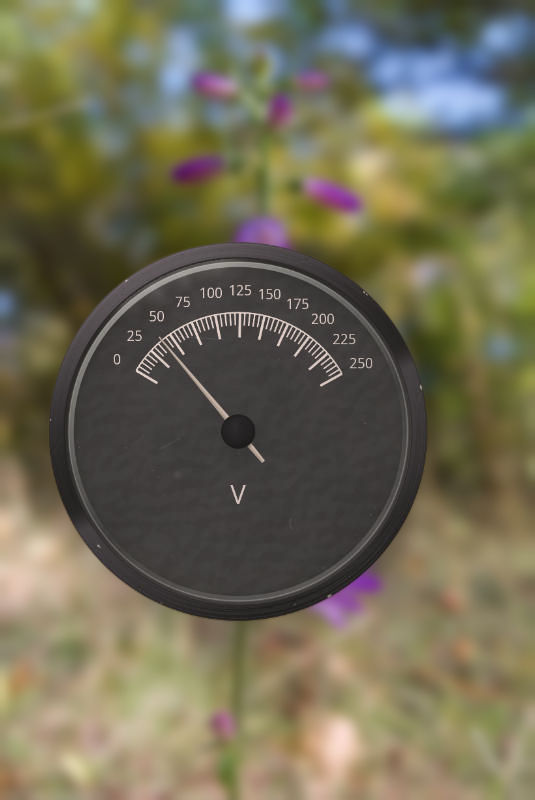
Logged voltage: 40 V
